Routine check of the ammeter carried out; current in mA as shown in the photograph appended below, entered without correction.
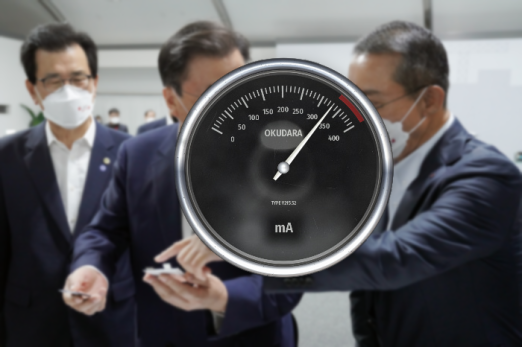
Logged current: 330 mA
